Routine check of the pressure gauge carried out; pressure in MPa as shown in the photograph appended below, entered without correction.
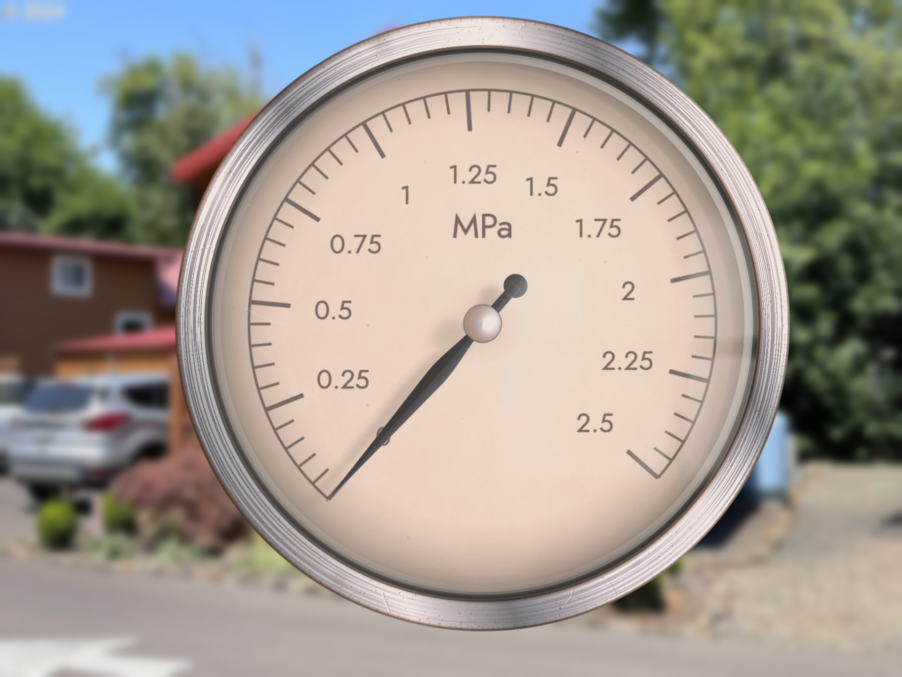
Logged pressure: 0 MPa
